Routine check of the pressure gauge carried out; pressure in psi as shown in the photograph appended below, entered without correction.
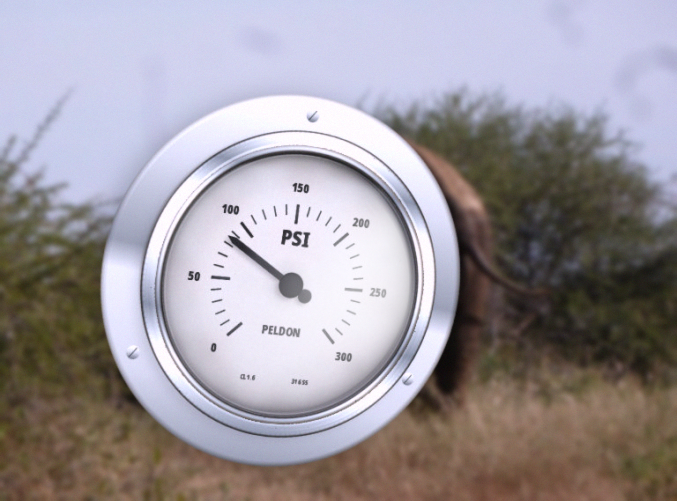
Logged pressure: 85 psi
